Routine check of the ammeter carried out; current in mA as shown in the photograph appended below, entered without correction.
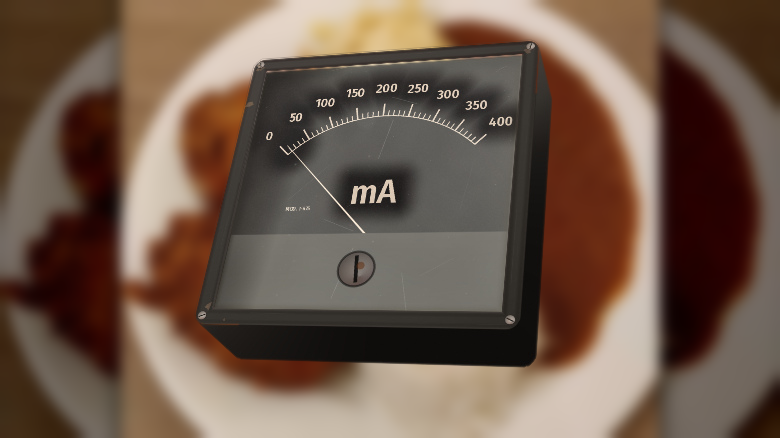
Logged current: 10 mA
